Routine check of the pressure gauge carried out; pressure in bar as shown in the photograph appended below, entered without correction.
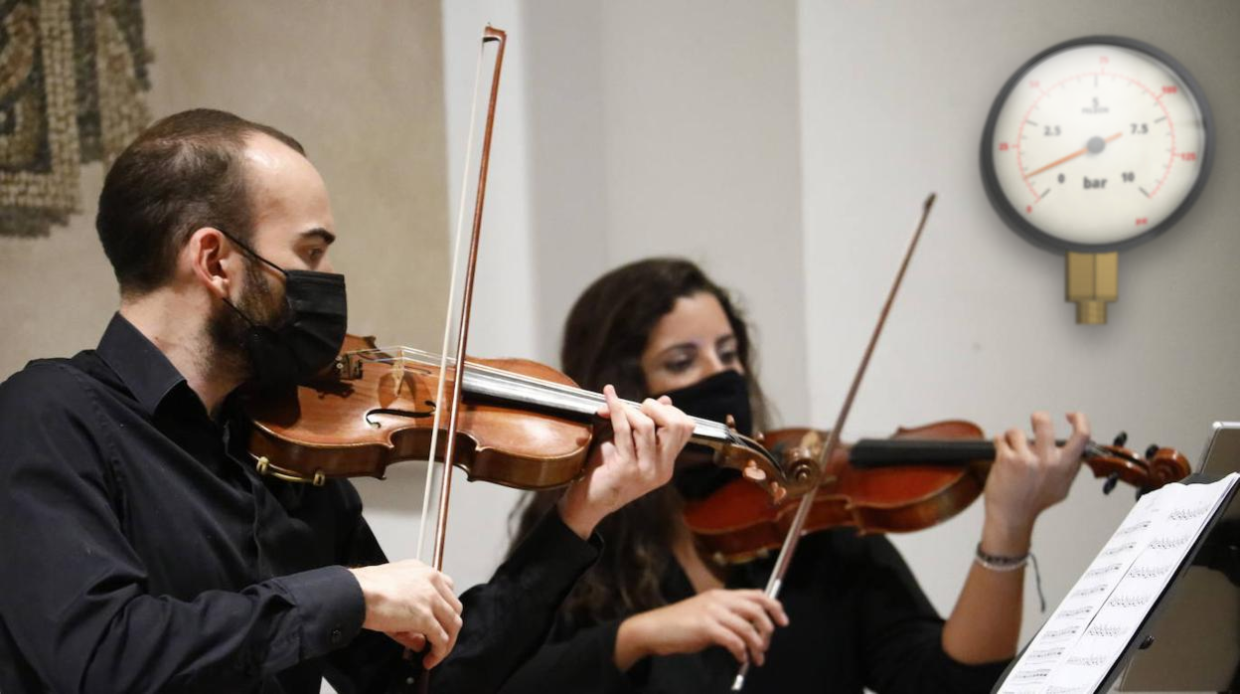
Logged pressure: 0.75 bar
